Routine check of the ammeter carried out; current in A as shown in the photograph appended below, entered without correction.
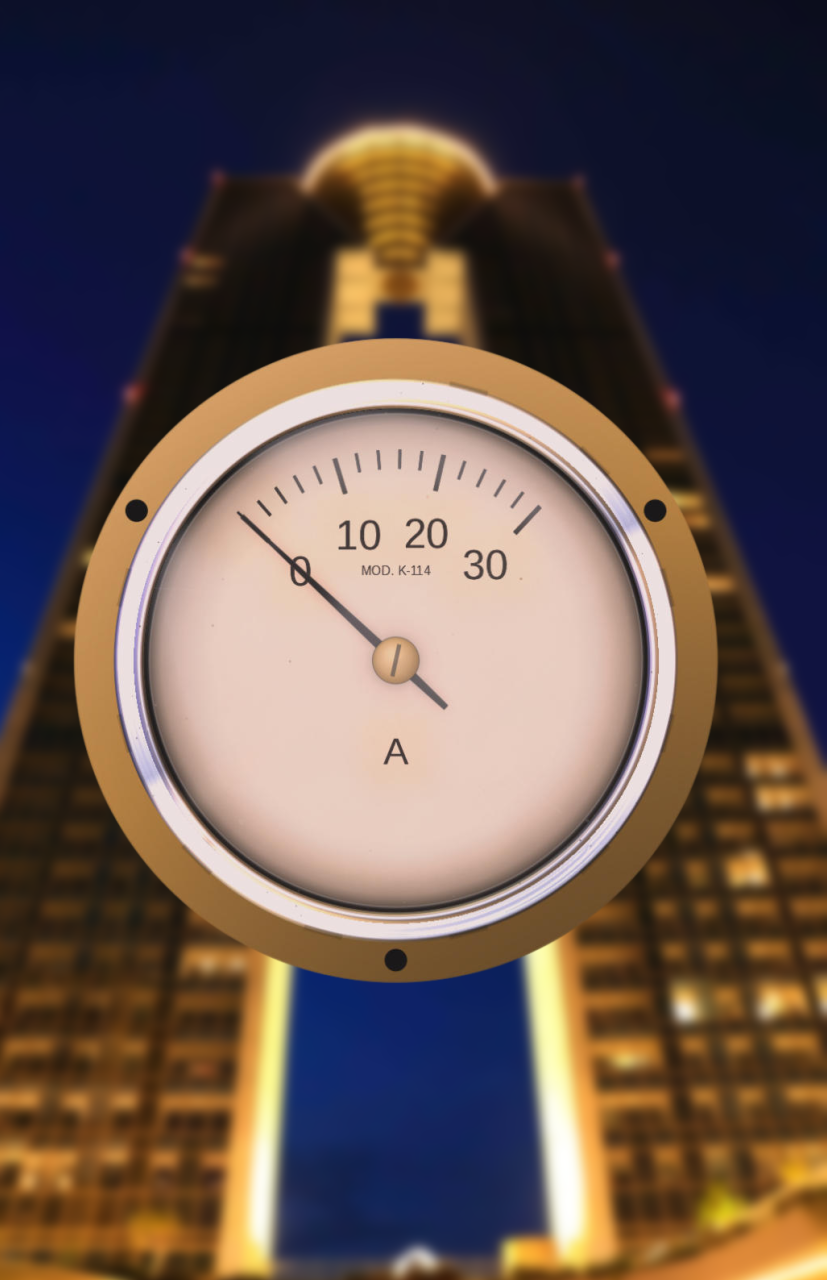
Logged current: 0 A
